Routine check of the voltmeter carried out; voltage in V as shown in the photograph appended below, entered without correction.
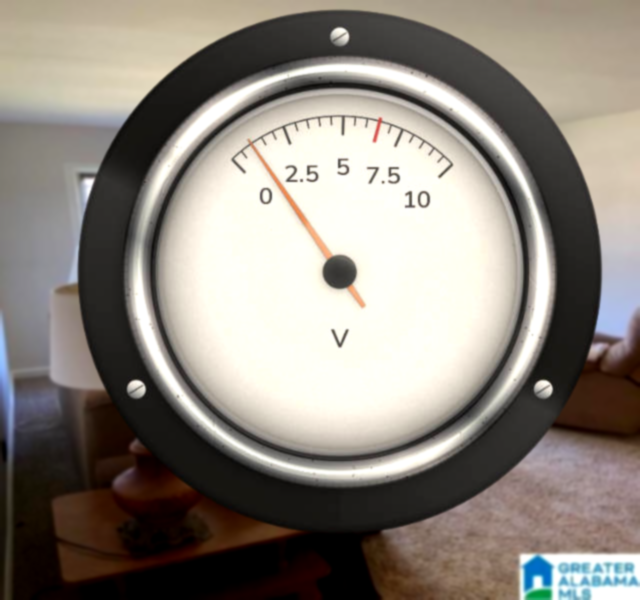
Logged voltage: 1 V
